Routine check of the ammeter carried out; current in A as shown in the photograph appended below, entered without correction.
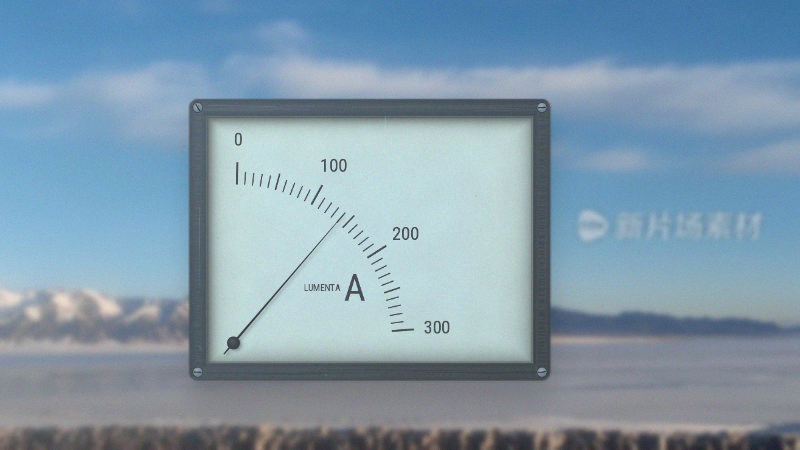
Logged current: 140 A
